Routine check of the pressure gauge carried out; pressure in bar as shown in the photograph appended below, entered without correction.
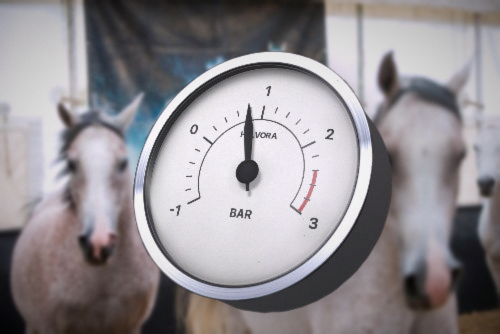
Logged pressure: 0.8 bar
